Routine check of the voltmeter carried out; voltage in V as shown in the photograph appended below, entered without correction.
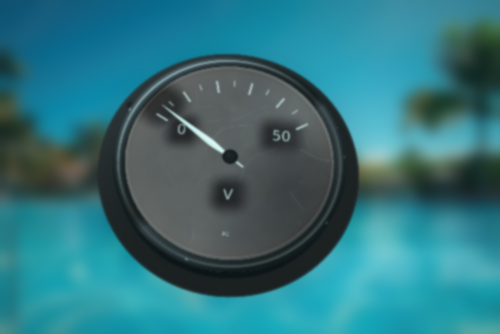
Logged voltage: 2.5 V
